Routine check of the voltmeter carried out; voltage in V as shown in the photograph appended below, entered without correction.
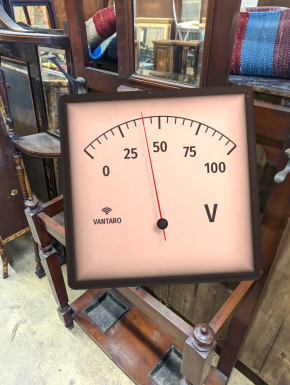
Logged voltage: 40 V
